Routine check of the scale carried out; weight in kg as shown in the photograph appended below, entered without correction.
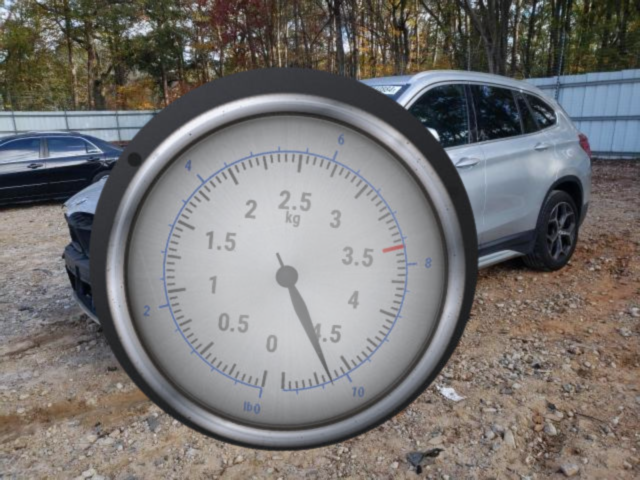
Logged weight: 4.65 kg
